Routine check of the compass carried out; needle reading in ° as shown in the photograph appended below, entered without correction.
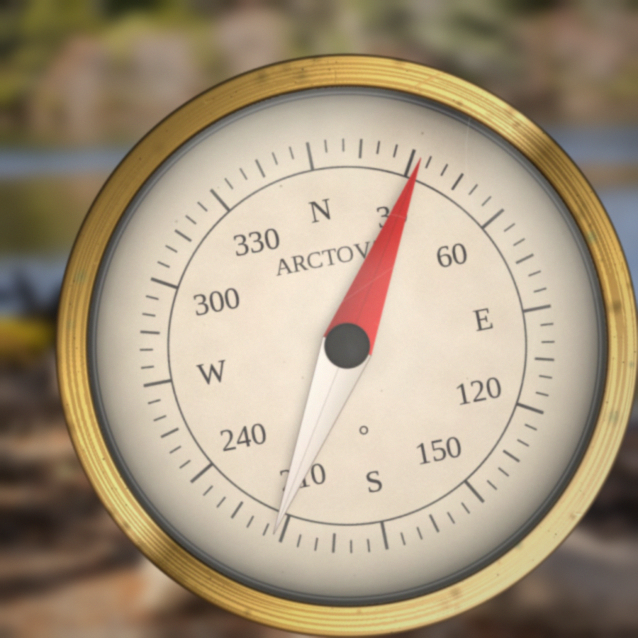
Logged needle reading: 32.5 °
